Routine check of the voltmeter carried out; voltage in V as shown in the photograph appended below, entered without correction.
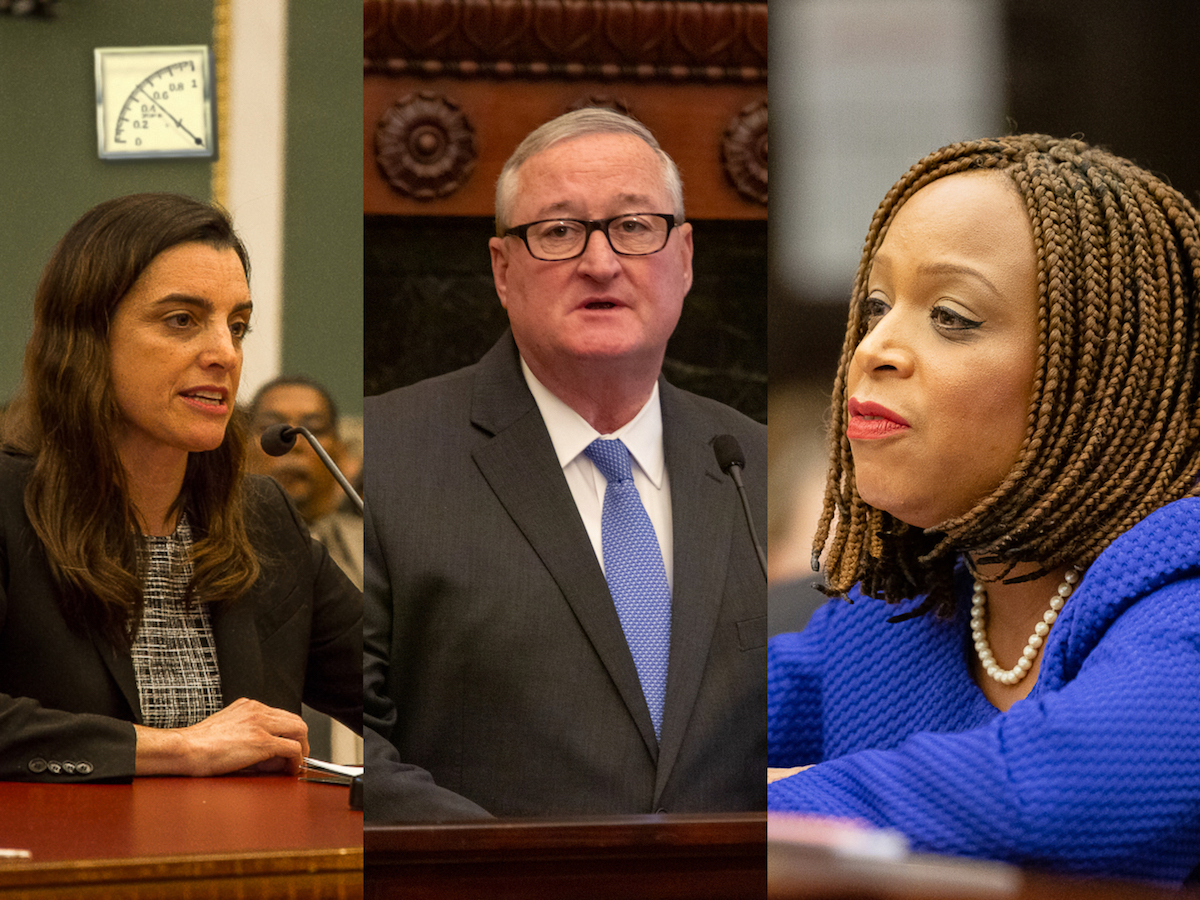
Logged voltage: 0.5 V
